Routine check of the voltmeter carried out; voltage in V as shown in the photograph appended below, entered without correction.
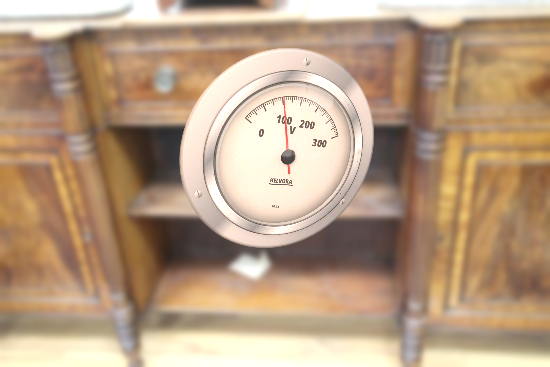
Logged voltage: 100 V
